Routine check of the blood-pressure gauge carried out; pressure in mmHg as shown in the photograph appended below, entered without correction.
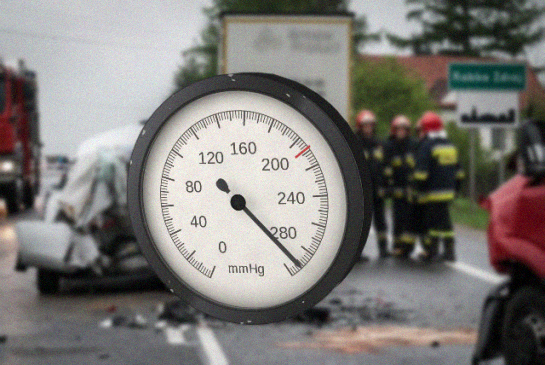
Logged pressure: 290 mmHg
